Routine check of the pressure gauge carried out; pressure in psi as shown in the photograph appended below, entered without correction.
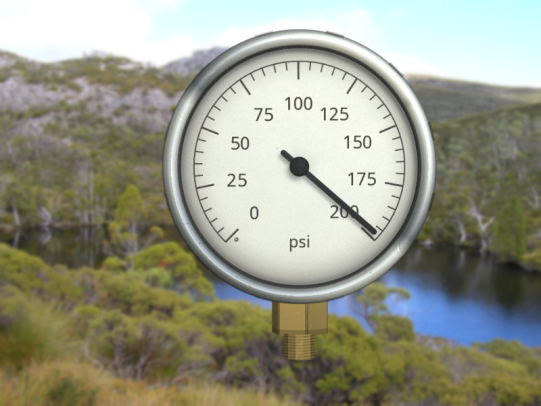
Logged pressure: 197.5 psi
